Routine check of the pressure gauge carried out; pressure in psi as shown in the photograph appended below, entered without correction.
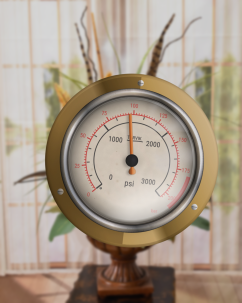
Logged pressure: 1400 psi
